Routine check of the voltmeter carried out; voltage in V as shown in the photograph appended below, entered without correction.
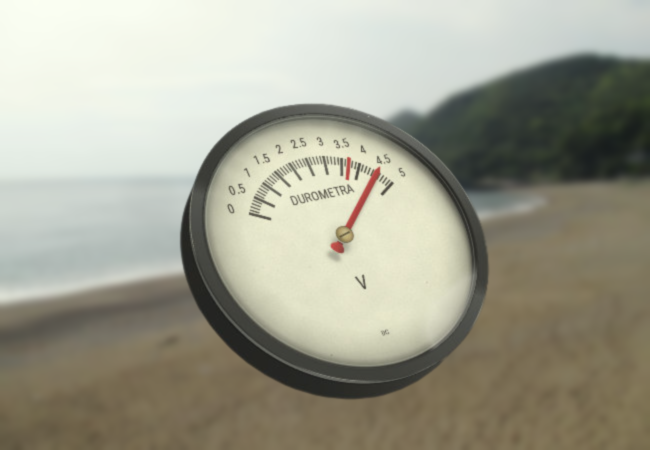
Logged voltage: 4.5 V
